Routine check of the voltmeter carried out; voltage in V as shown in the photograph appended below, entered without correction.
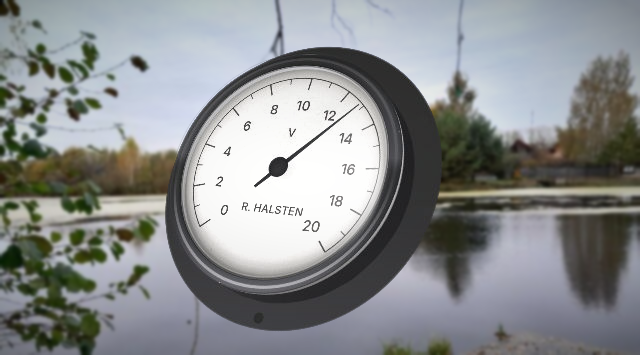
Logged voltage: 13 V
